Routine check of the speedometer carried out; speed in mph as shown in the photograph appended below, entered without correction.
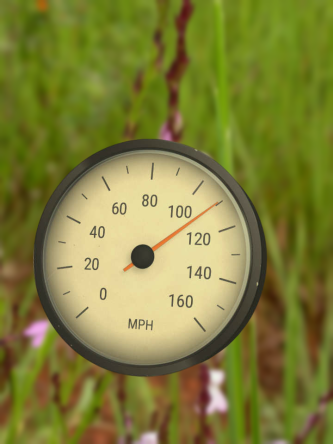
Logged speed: 110 mph
